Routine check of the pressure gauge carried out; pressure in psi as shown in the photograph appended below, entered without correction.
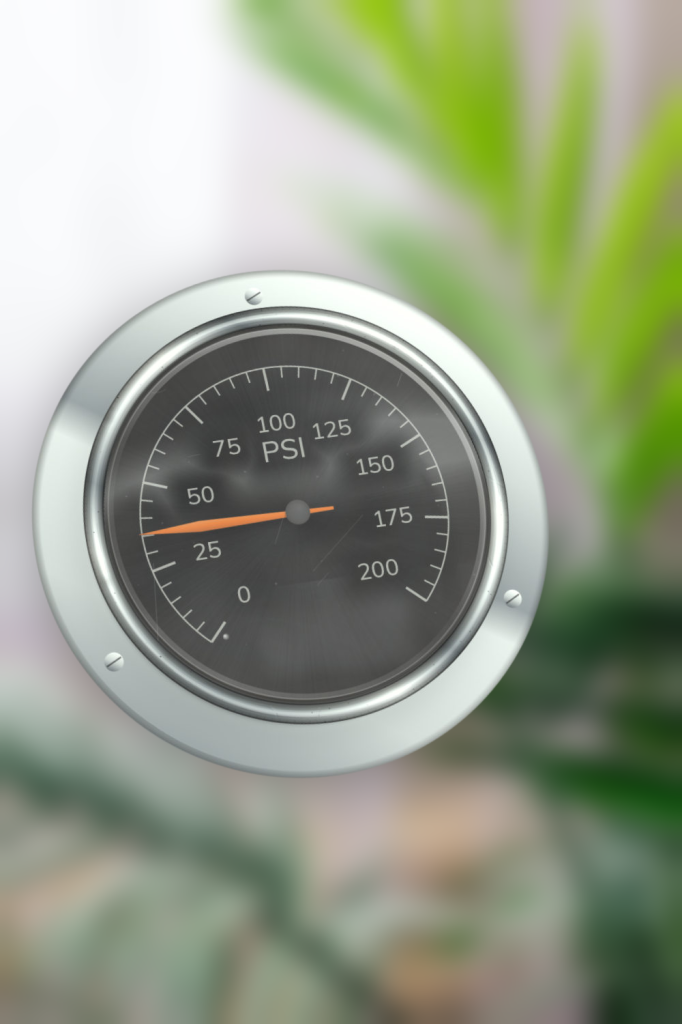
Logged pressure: 35 psi
